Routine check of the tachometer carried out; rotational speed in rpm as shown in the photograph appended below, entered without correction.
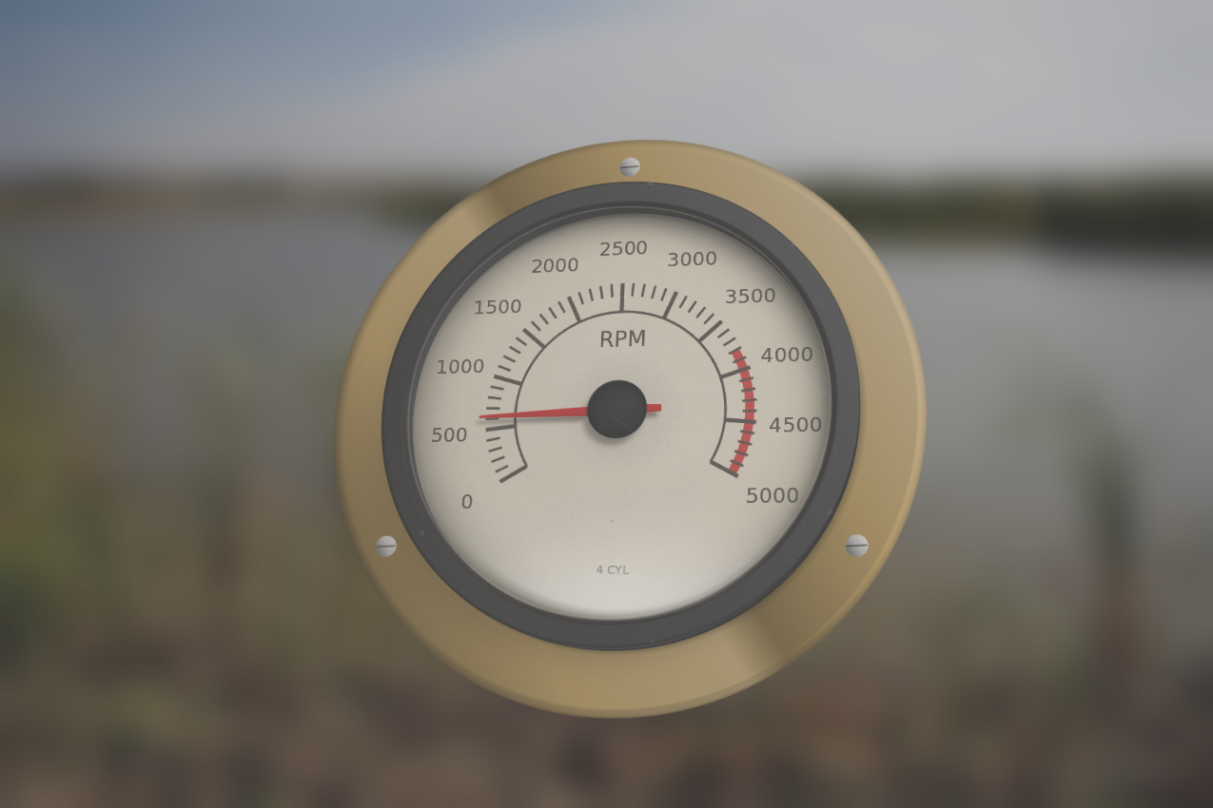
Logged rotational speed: 600 rpm
